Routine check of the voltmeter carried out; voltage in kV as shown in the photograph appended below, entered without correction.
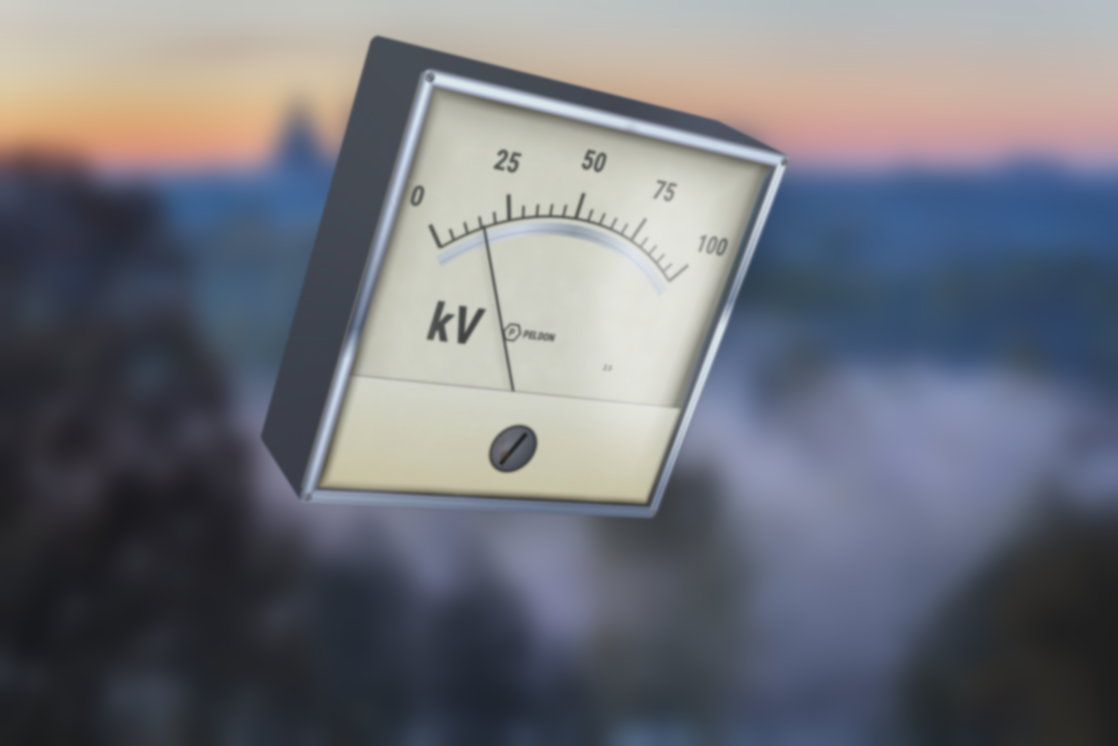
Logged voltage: 15 kV
